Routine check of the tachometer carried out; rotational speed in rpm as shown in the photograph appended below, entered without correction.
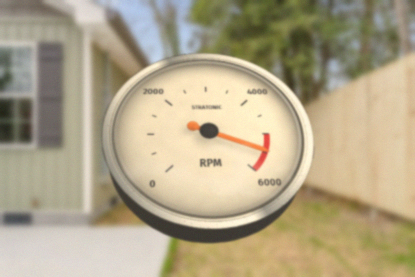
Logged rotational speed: 5500 rpm
